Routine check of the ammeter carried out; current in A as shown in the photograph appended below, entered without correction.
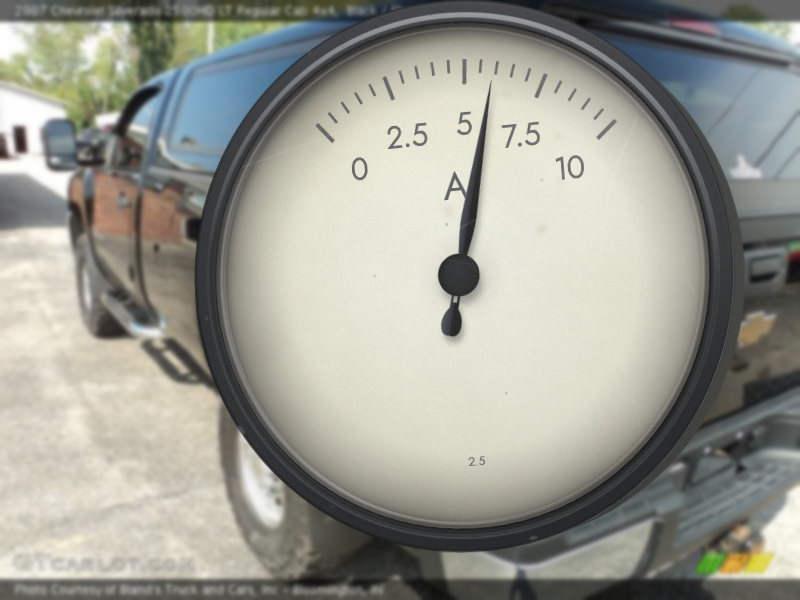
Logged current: 6 A
